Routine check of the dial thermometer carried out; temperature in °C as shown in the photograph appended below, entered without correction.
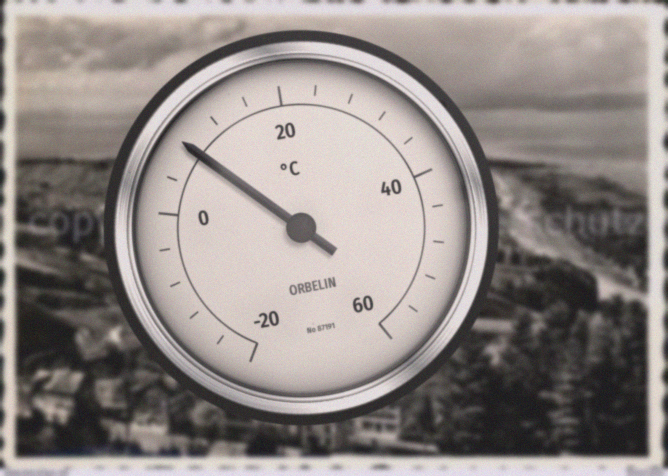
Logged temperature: 8 °C
